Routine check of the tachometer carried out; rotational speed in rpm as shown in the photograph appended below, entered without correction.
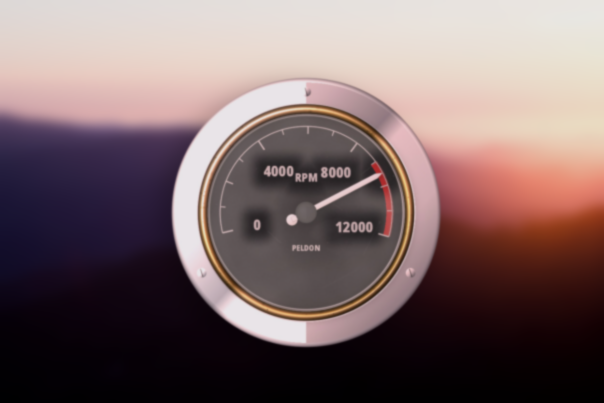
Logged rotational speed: 9500 rpm
